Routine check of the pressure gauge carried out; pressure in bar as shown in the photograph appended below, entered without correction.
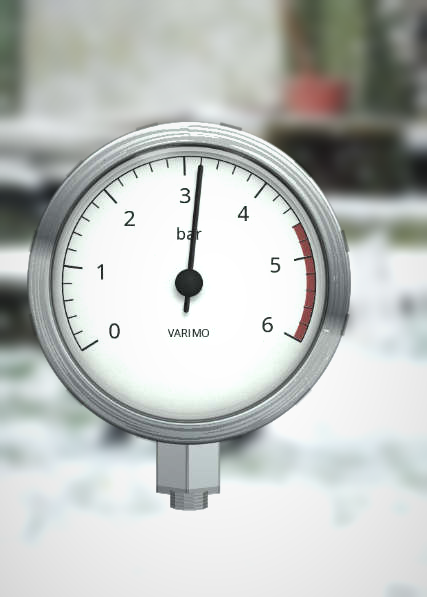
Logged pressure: 3.2 bar
